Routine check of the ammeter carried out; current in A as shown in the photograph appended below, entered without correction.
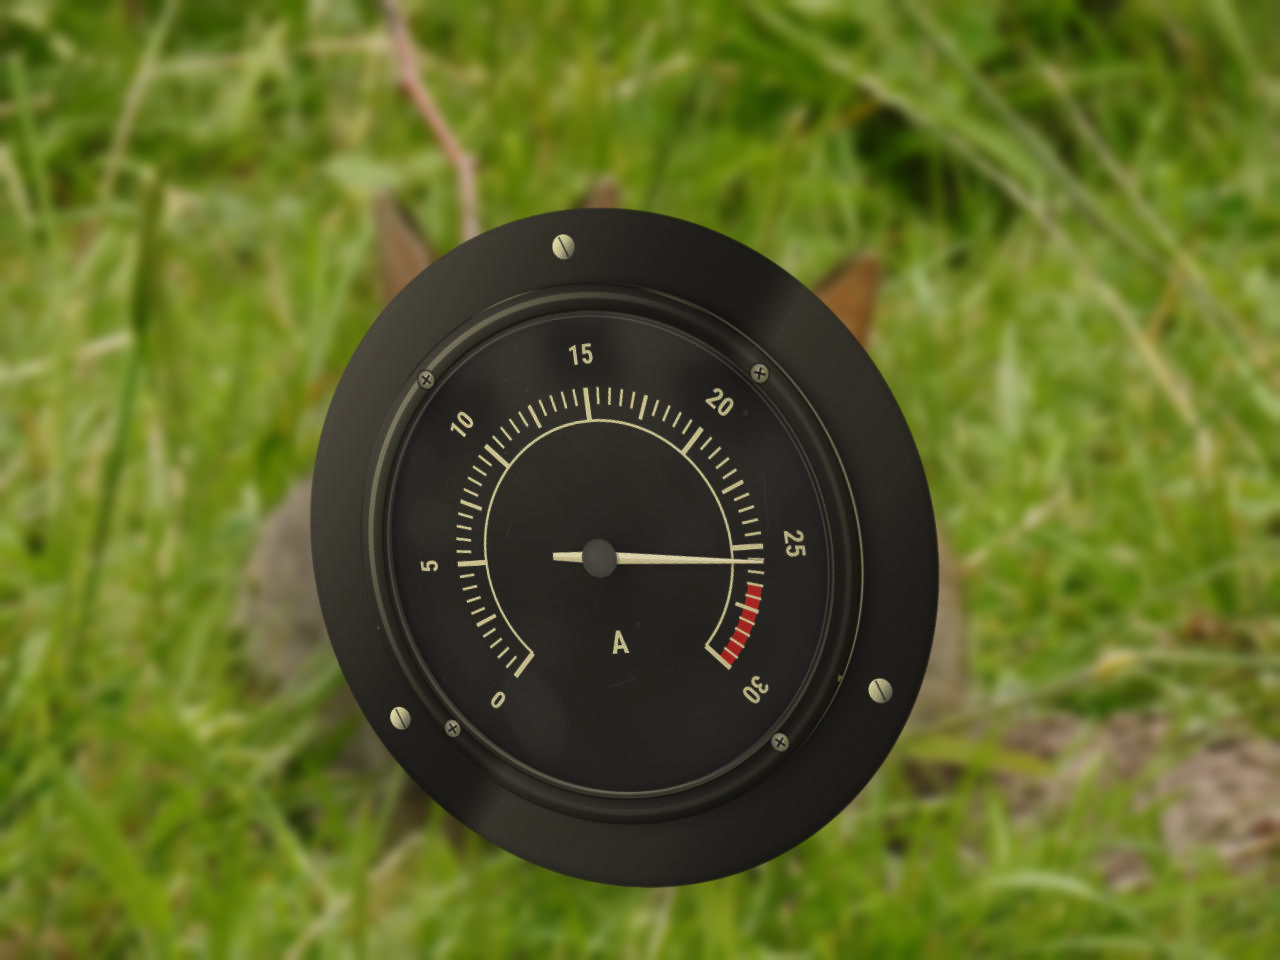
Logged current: 25.5 A
